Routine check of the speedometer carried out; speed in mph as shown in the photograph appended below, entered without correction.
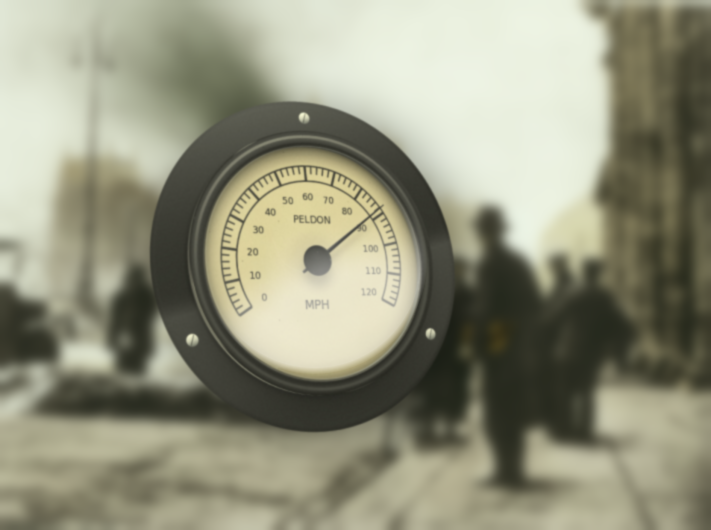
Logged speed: 88 mph
